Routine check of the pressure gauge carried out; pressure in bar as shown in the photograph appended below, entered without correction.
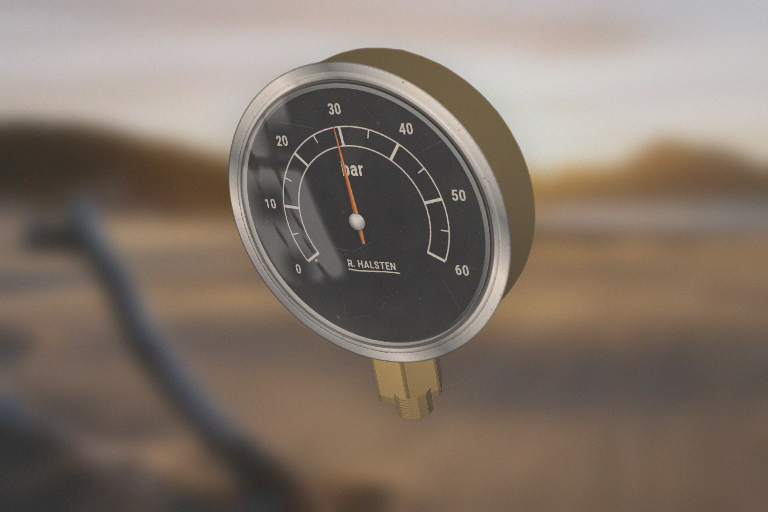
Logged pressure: 30 bar
